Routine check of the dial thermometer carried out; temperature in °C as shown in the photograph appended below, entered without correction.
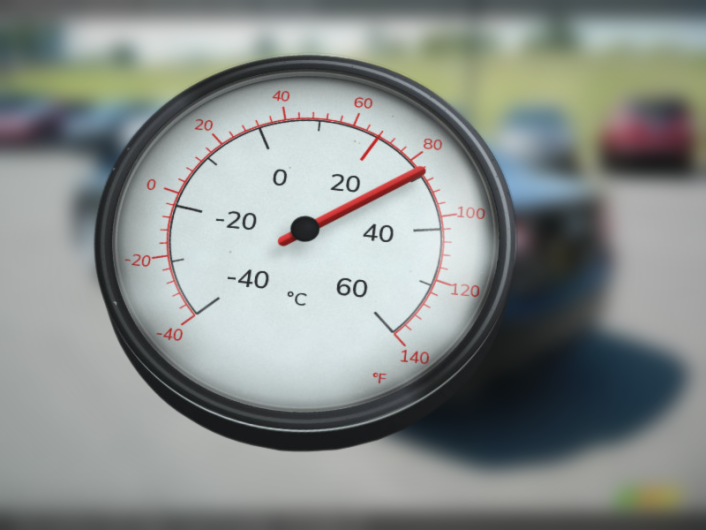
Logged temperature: 30 °C
